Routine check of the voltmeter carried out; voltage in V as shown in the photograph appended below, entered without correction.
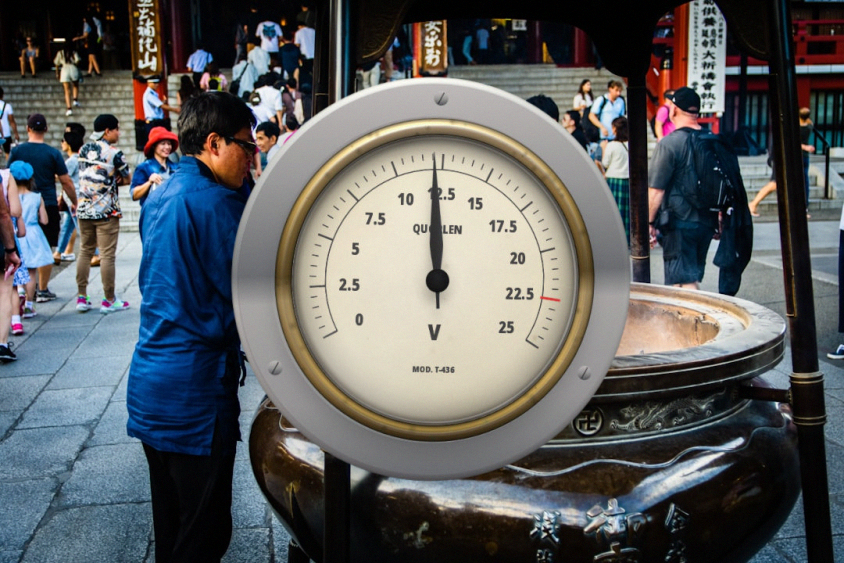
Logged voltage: 12 V
